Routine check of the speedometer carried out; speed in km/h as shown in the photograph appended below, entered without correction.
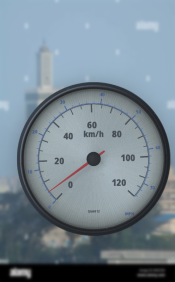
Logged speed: 5 km/h
